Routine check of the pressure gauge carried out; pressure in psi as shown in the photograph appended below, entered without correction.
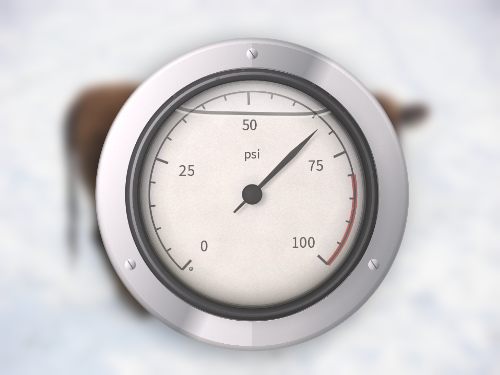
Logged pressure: 67.5 psi
